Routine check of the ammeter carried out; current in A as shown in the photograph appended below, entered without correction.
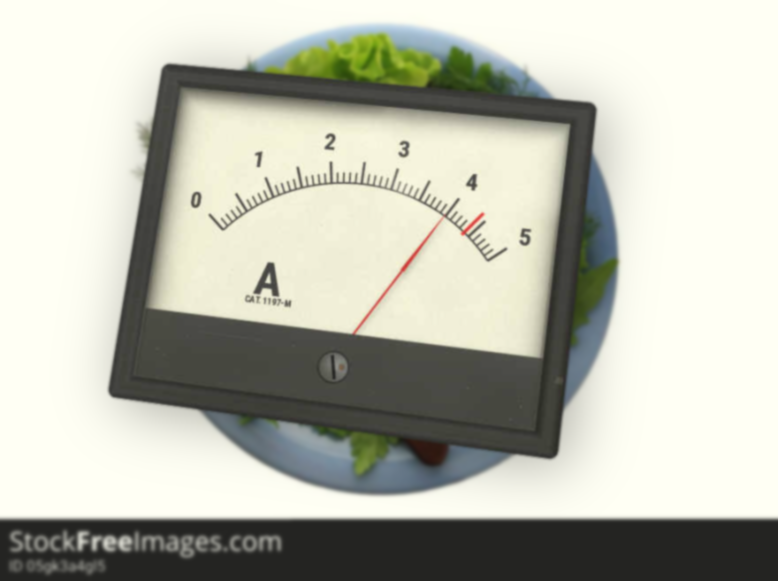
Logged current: 4 A
